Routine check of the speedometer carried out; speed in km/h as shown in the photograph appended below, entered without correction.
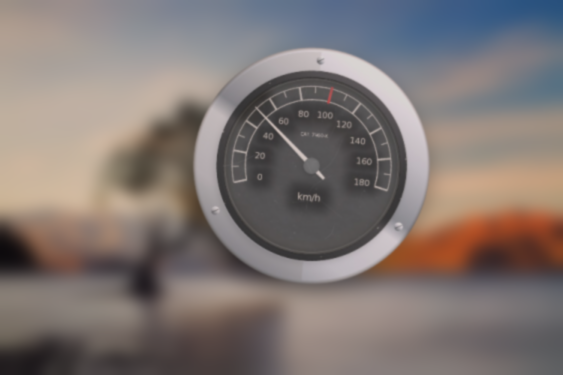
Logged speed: 50 km/h
